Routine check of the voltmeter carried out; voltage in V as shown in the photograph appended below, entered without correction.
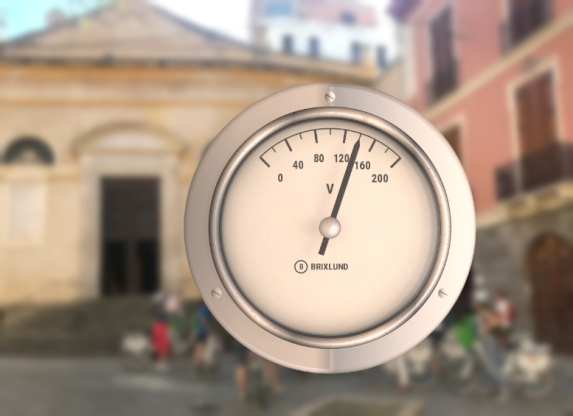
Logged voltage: 140 V
